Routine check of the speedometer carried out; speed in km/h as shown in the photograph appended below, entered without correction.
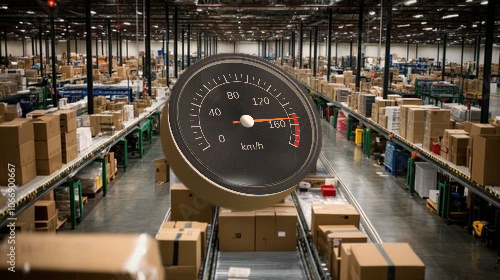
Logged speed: 155 km/h
